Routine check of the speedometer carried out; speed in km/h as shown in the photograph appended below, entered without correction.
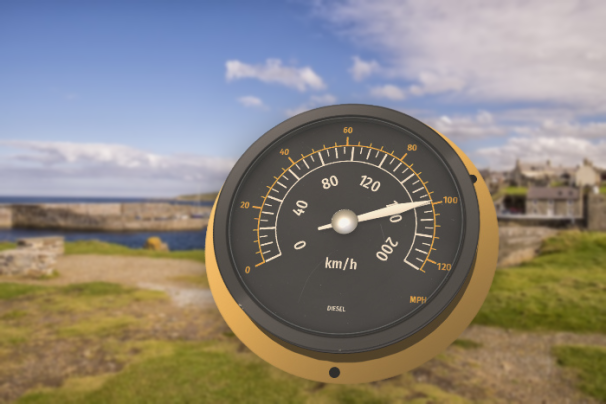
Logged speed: 160 km/h
